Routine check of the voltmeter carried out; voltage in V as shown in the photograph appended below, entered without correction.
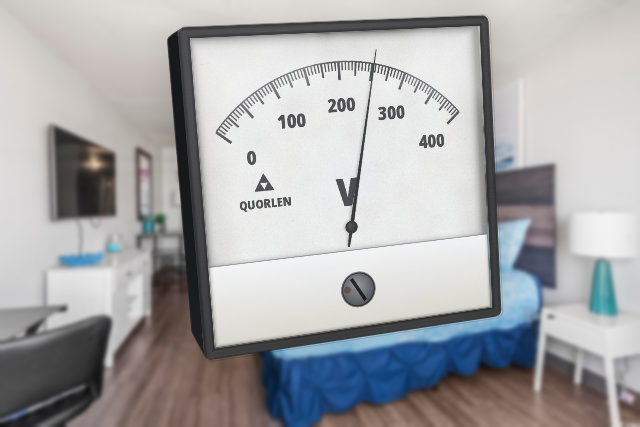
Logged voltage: 250 V
